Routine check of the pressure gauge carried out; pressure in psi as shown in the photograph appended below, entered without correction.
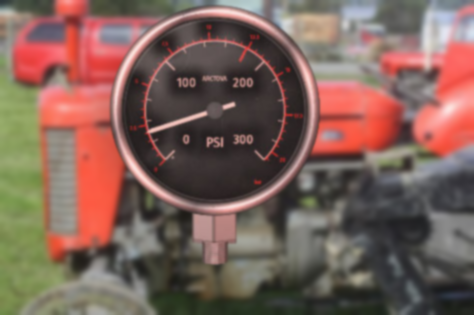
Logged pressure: 30 psi
